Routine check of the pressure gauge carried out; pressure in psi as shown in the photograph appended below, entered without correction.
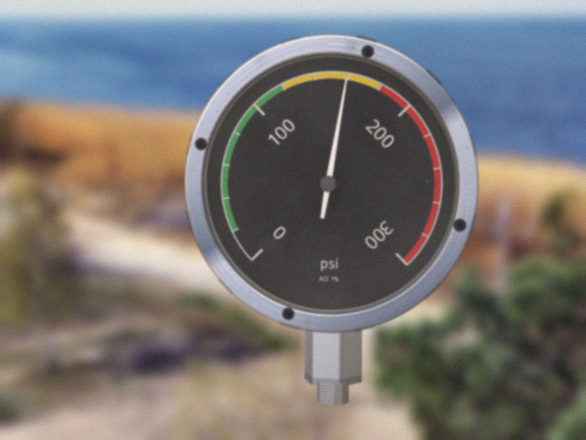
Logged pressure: 160 psi
